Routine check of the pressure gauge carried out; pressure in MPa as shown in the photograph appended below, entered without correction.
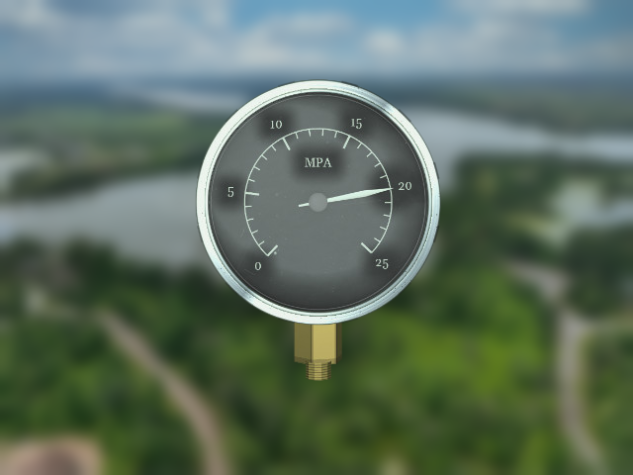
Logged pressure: 20 MPa
